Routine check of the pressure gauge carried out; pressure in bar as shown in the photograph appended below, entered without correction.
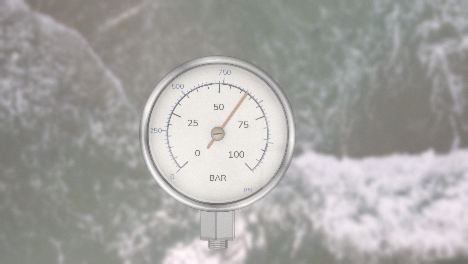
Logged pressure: 62.5 bar
